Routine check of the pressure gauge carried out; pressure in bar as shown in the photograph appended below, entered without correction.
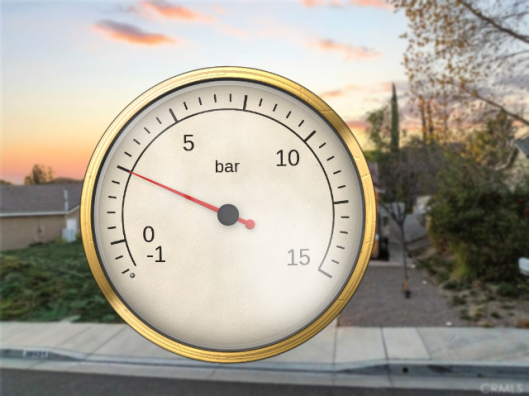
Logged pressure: 2.5 bar
